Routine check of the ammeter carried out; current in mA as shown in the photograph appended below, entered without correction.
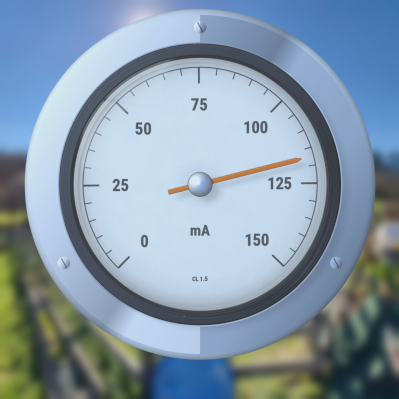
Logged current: 117.5 mA
